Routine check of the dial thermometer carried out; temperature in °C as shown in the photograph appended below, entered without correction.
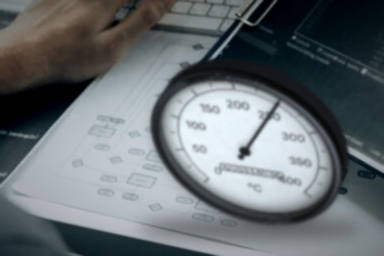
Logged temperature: 250 °C
